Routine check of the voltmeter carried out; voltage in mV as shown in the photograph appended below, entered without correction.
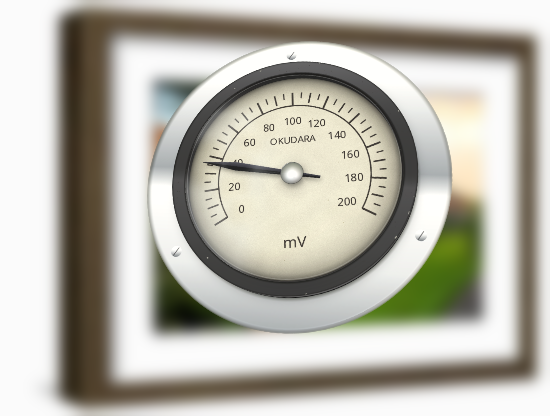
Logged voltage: 35 mV
